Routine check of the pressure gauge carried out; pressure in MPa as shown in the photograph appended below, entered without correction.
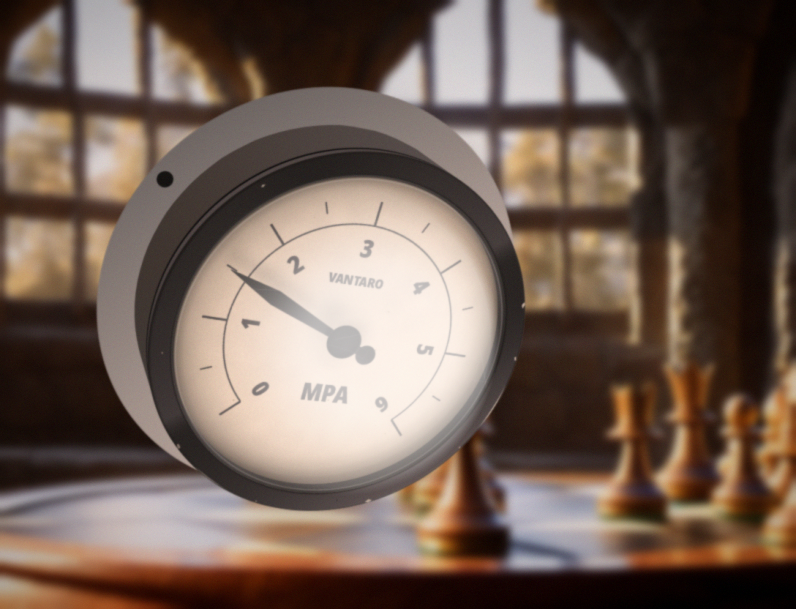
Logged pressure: 1.5 MPa
